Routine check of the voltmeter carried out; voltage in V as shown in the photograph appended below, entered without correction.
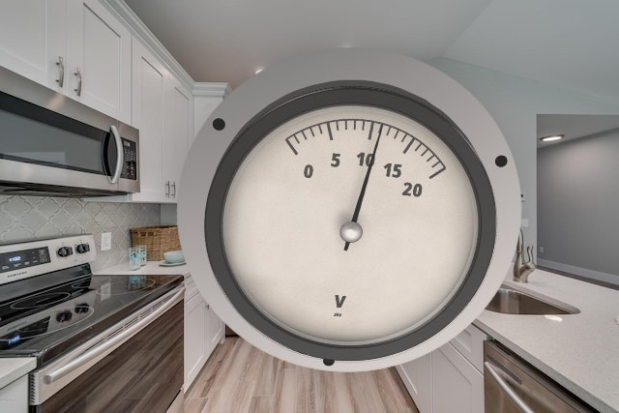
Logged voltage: 11 V
